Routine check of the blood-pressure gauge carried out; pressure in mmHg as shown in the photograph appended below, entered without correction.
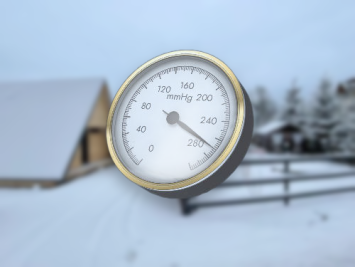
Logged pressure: 270 mmHg
